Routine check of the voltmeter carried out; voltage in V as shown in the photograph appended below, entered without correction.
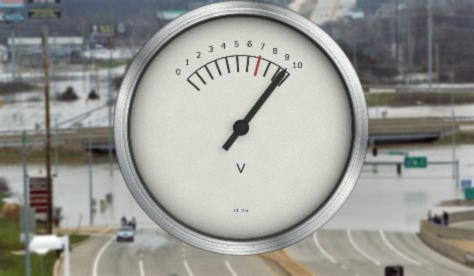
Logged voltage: 9.5 V
